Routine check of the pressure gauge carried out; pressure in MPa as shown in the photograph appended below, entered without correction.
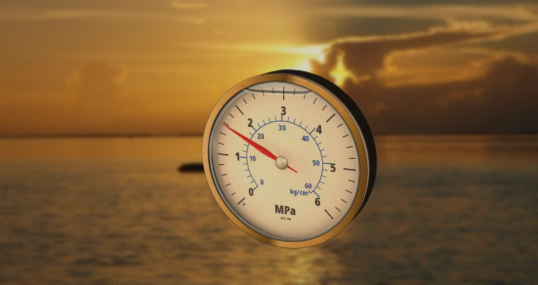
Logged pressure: 1.6 MPa
